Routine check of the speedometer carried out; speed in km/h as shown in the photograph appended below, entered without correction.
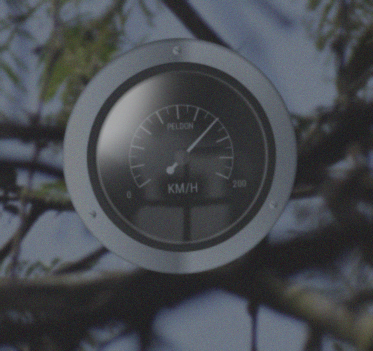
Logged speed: 140 km/h
